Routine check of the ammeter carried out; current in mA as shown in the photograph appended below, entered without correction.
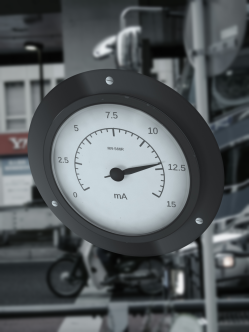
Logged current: 12 mA
